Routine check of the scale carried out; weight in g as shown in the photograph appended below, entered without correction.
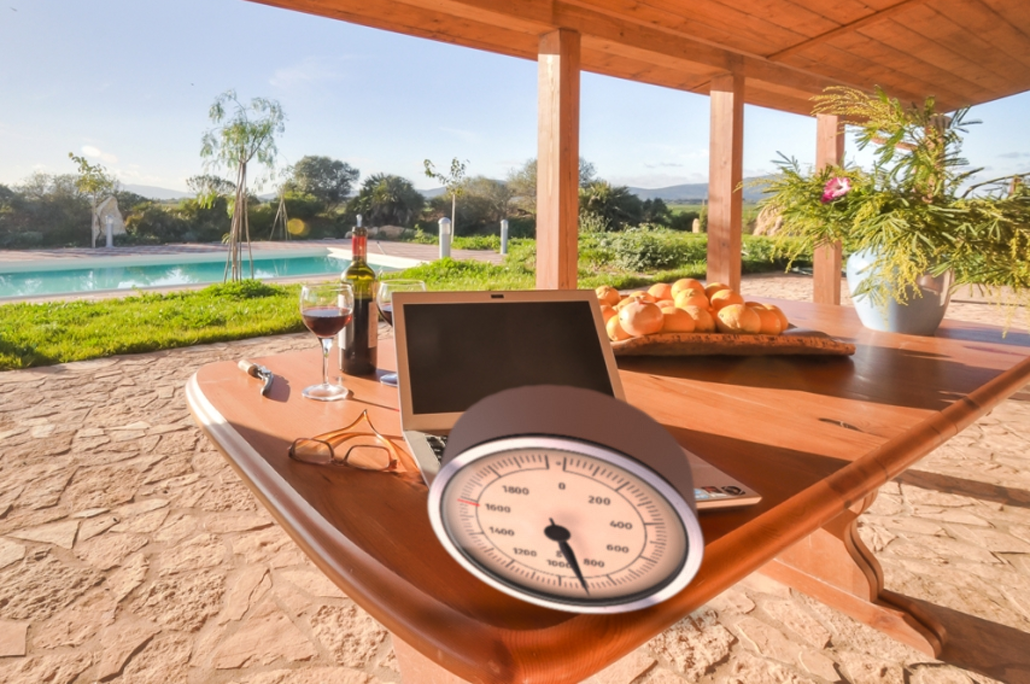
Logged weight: 900 g
